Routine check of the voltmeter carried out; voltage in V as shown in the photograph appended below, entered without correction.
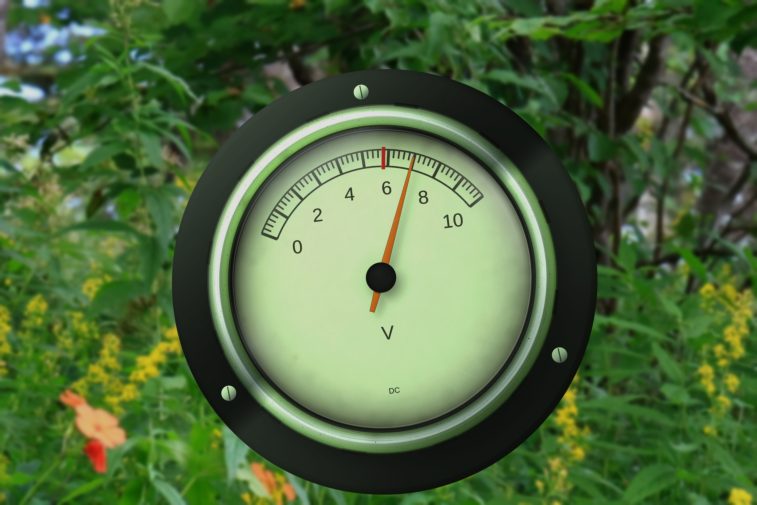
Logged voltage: 7 V
